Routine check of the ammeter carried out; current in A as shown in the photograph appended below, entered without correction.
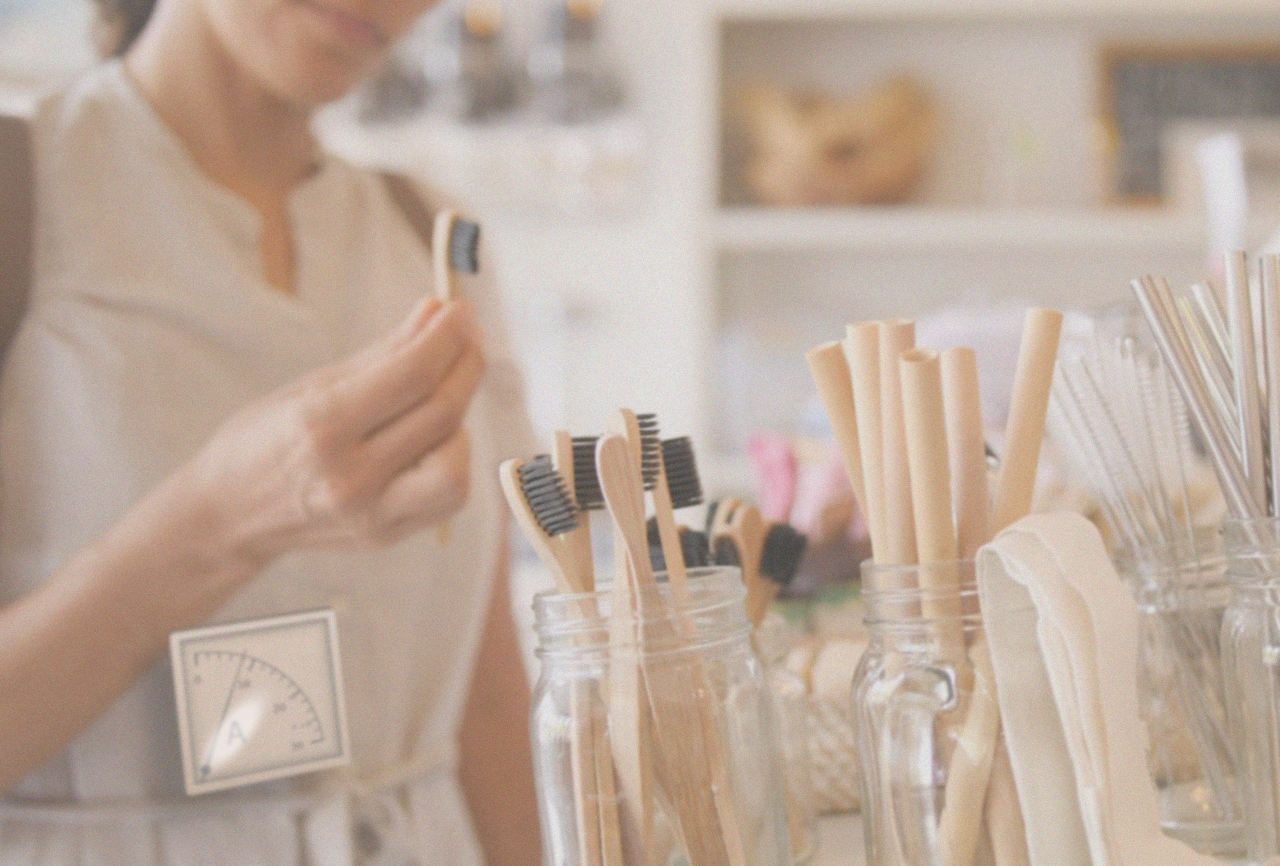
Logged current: 8 A
